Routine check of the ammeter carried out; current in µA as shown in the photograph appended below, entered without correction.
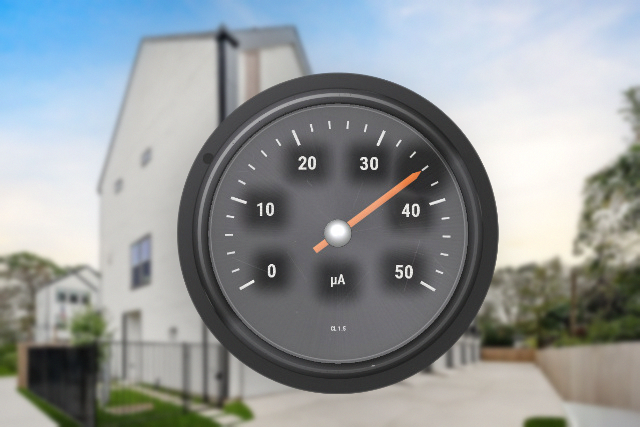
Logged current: 36 µA
